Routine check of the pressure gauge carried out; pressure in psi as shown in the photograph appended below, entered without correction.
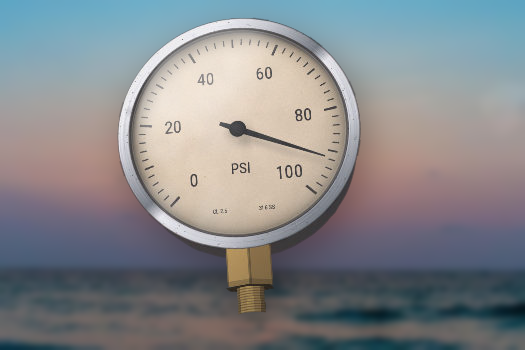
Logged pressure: 92 psi
